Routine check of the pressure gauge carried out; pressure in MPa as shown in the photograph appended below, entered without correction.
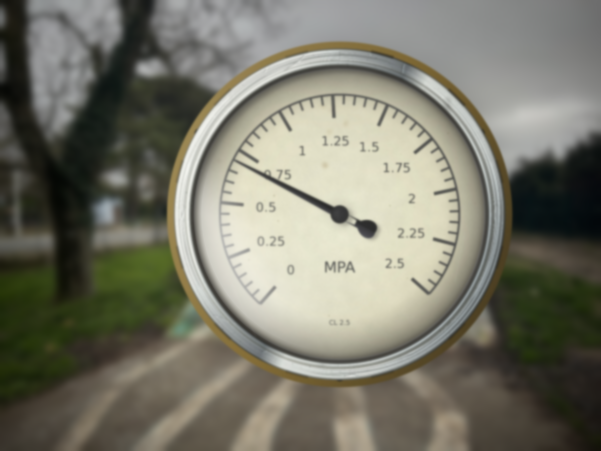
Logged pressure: 0.7 MPa
